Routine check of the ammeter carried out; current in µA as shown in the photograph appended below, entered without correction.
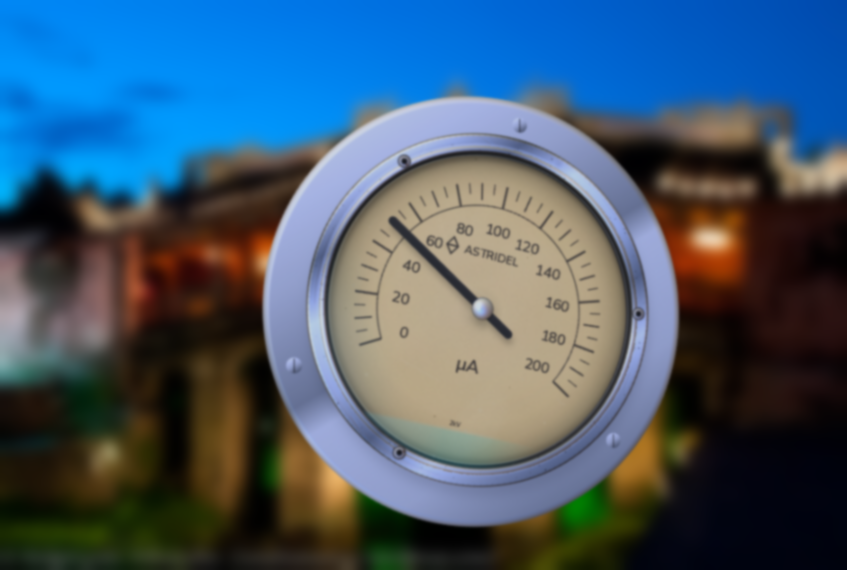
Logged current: 50 µA
